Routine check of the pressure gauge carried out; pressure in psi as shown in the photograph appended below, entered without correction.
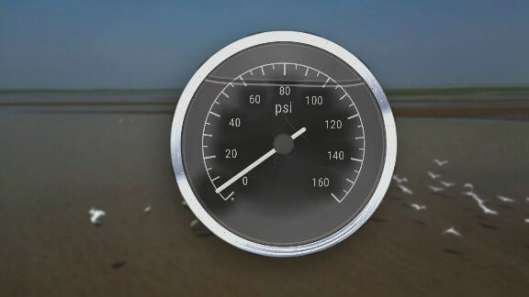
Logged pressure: 5 psi
